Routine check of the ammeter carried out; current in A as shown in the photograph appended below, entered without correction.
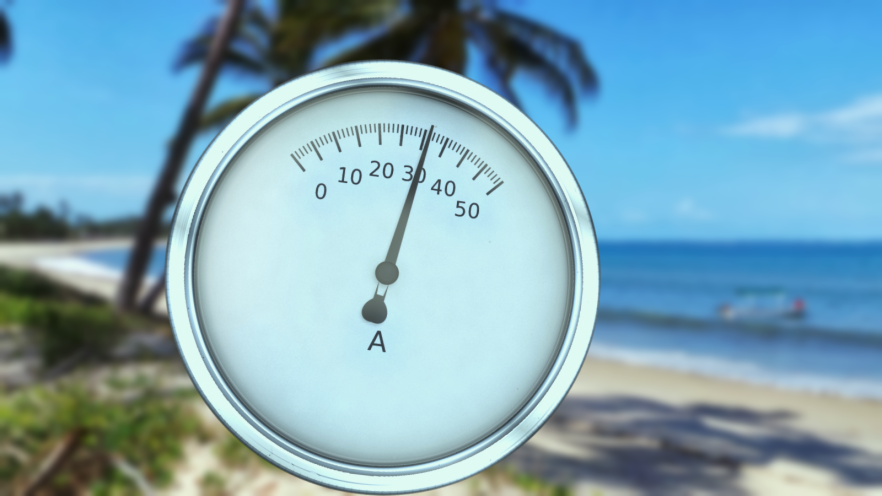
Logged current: 31 A
